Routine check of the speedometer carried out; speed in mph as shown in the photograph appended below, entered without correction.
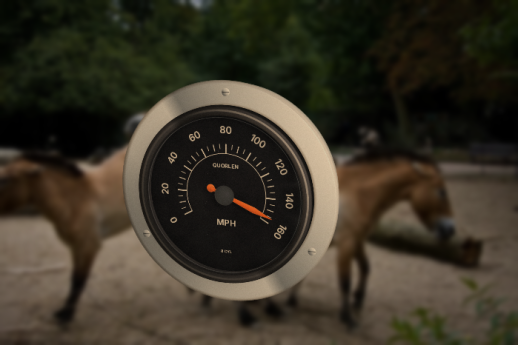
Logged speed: 155 mph
